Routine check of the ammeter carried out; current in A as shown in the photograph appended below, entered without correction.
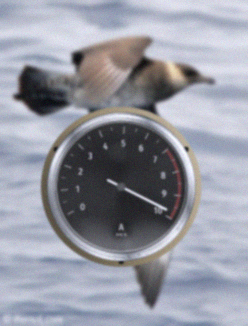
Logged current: 9.75 A
